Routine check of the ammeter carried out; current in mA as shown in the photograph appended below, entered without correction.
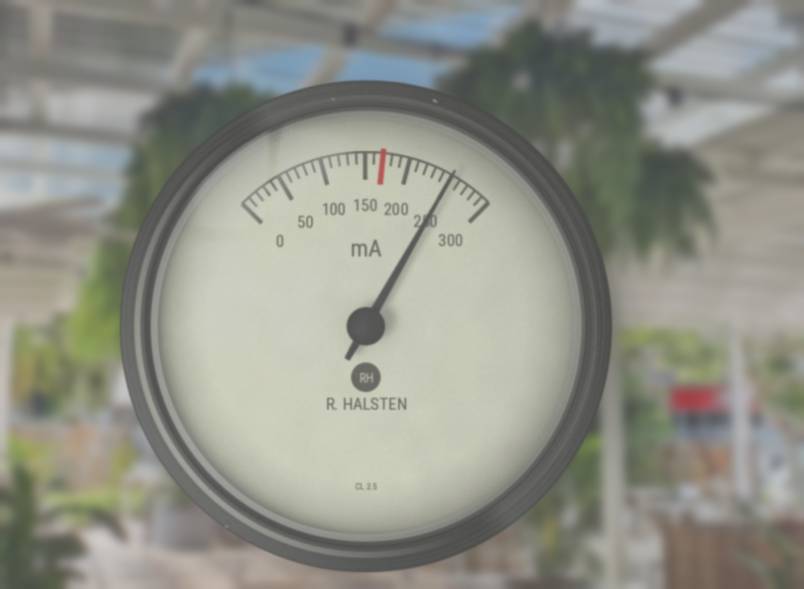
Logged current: 250 mA
